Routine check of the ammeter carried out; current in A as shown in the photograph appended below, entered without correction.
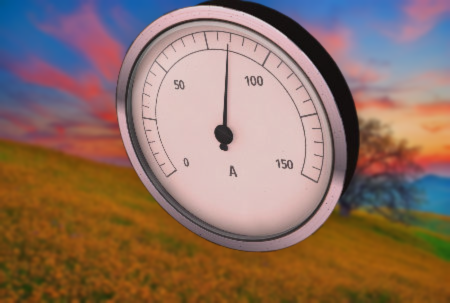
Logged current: 85 A
